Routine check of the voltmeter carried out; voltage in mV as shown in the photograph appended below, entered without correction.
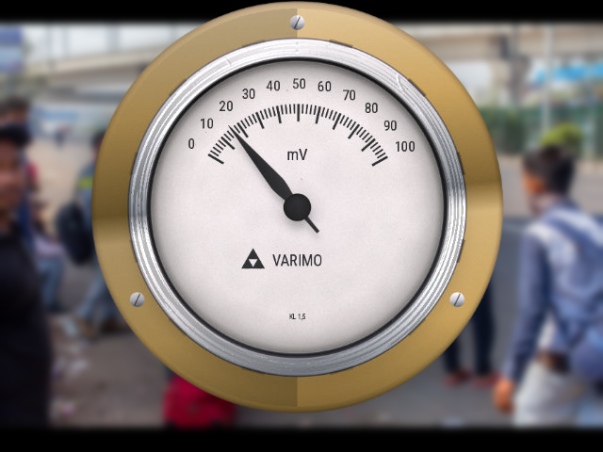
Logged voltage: 16 mV
